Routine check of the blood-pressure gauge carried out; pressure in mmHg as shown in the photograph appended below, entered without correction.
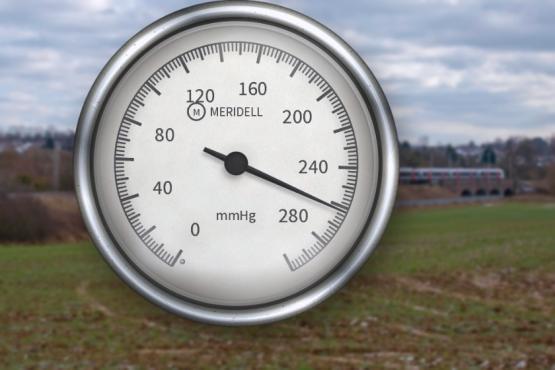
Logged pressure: 262 mmHg
